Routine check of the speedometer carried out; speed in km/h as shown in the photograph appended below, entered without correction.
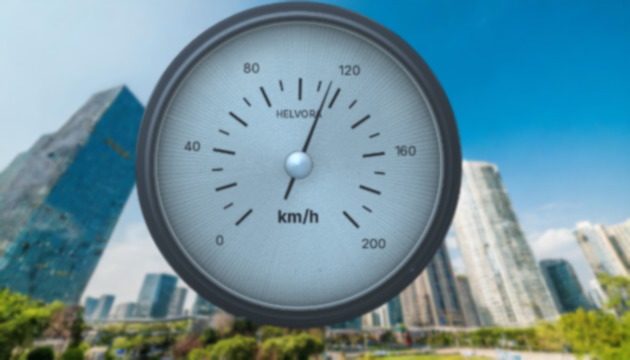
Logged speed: 115 km/h
